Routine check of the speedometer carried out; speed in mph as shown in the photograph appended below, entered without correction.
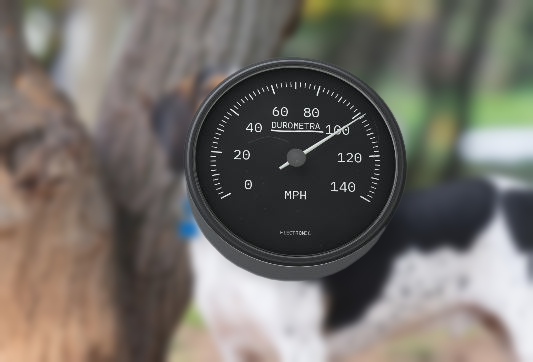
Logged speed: 102 mph
